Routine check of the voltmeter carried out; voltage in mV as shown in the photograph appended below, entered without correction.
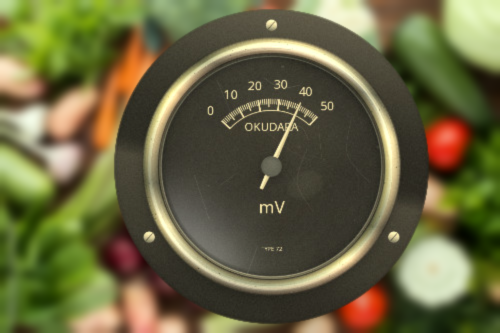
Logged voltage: 40 mV
